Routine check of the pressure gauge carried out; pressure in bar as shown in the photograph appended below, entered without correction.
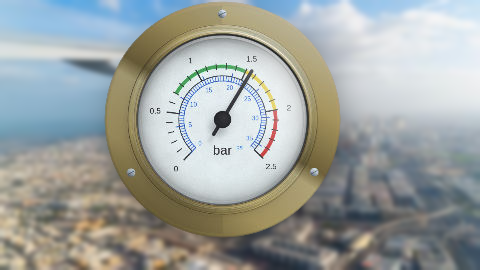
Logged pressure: 1.55 bar
